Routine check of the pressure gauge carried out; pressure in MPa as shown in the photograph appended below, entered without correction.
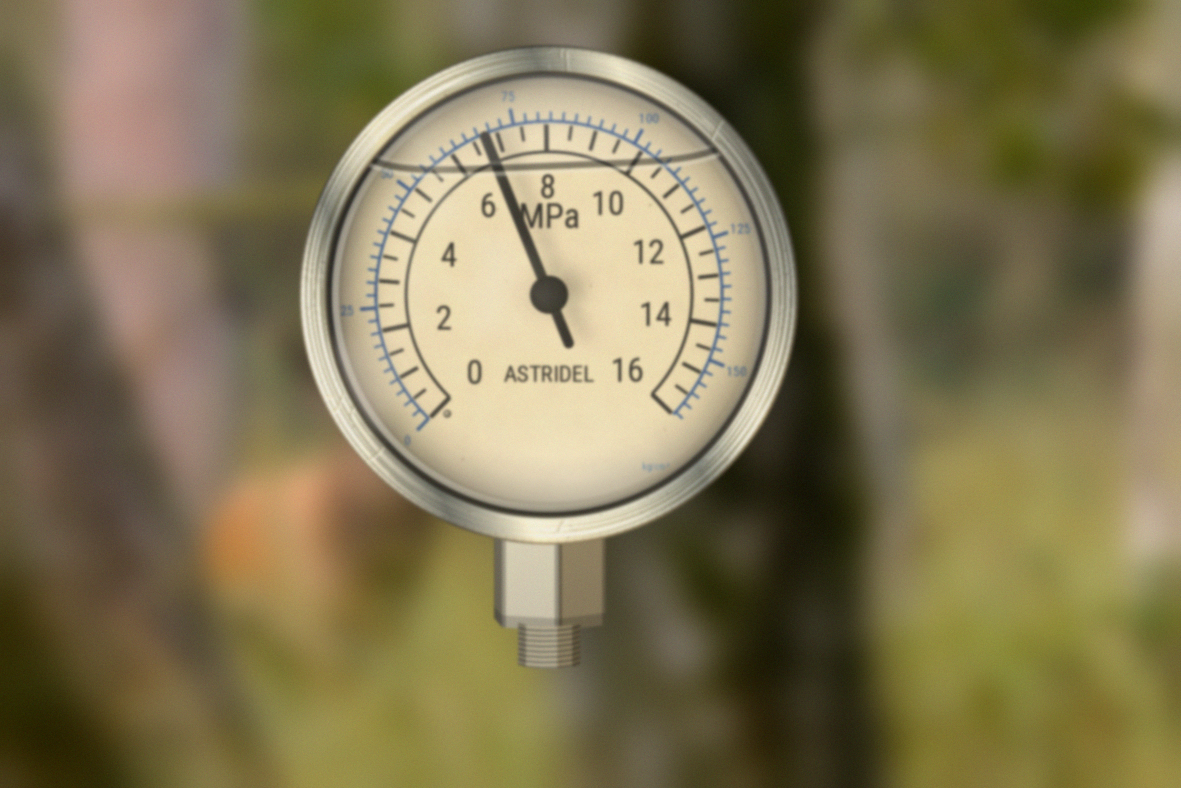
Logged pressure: 6.75 MPa
